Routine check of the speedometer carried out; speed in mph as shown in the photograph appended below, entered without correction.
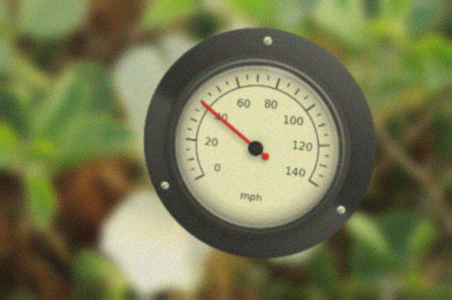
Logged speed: 40 mph
